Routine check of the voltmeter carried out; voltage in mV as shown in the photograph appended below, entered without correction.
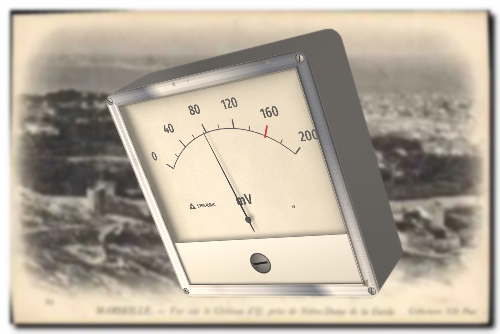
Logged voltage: 80 mV
